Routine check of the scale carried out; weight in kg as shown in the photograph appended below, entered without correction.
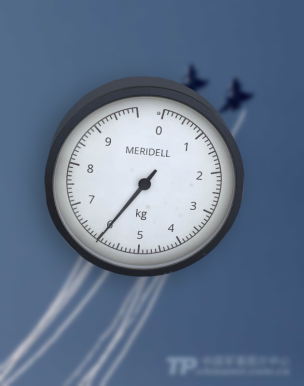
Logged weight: 6 kg
